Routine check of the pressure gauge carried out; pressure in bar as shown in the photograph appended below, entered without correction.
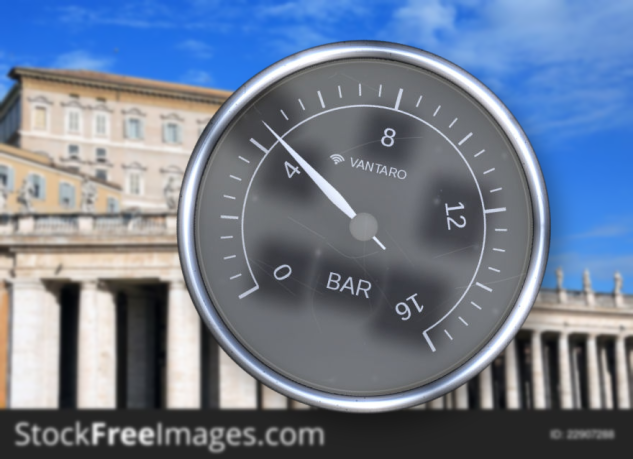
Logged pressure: 4.5 bar
